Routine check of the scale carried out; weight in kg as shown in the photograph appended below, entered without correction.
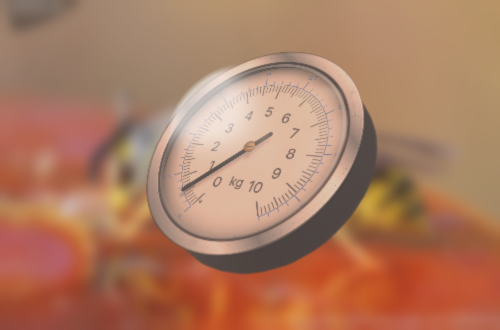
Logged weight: 0.5 kg
